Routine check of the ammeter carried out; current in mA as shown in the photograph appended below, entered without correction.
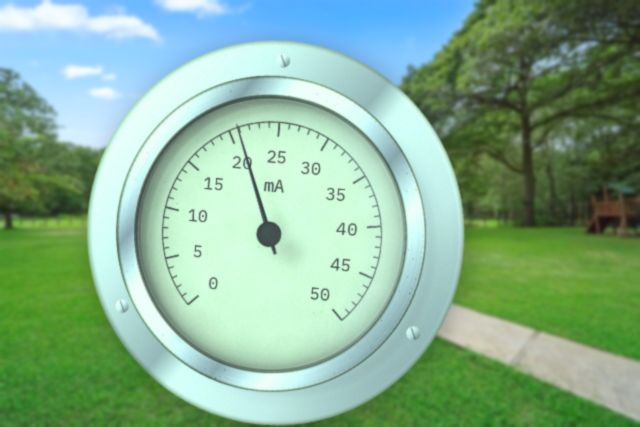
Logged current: 21 mA
